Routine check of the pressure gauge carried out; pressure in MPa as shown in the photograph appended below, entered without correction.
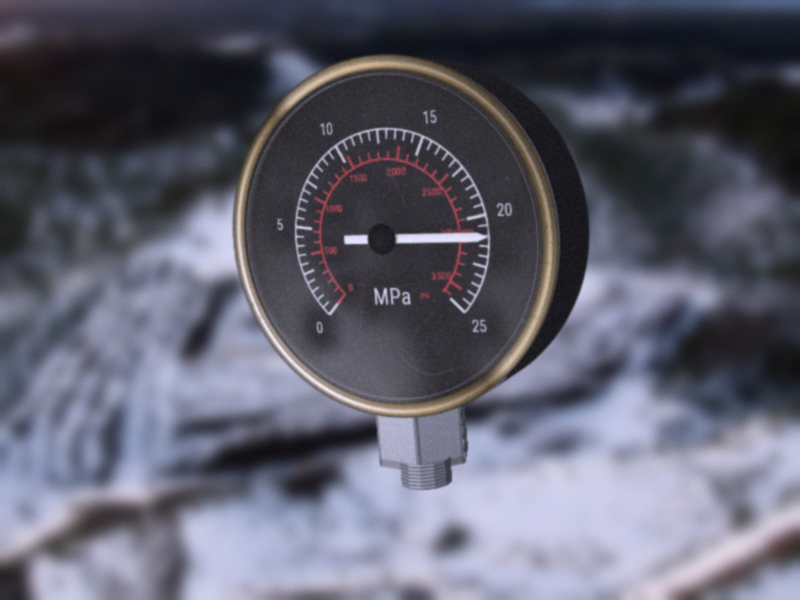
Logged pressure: 21 MPa
